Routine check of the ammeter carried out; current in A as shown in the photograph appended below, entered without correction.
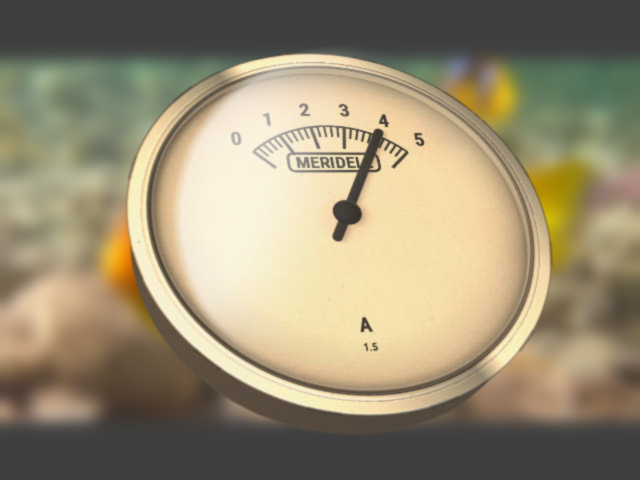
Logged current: 4 A
